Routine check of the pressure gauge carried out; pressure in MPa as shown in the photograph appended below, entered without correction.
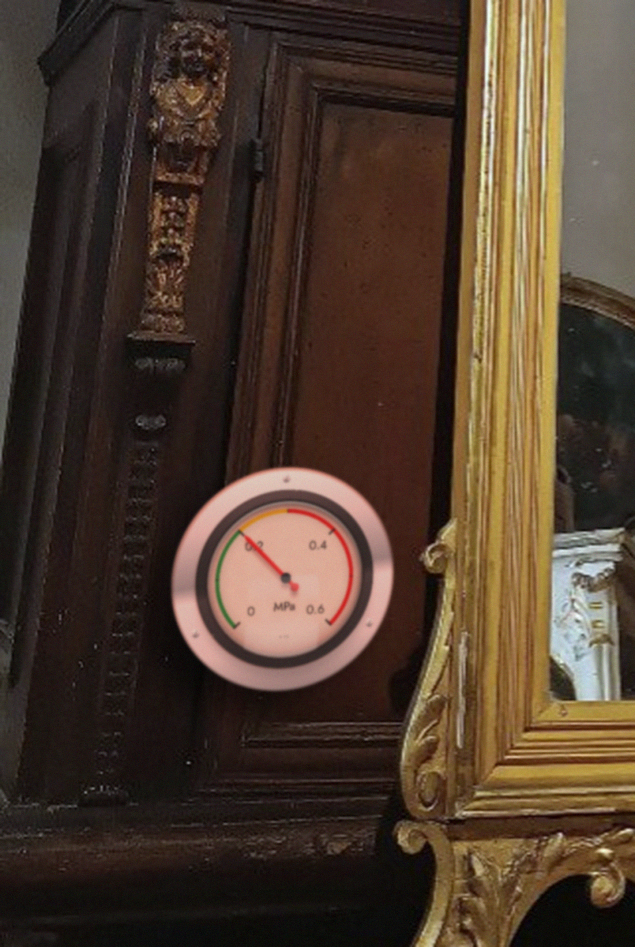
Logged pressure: 0.2 MPa
